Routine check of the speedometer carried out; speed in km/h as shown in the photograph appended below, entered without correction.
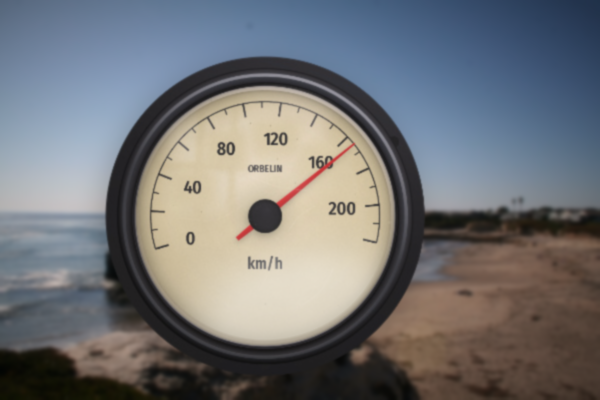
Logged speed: 165 km/h
